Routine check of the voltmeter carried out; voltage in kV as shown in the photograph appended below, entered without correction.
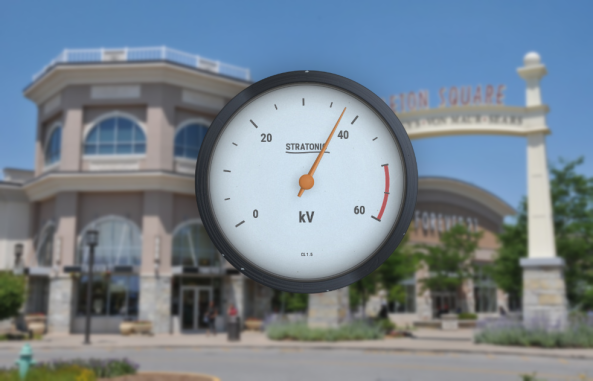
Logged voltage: 37.5 kV
